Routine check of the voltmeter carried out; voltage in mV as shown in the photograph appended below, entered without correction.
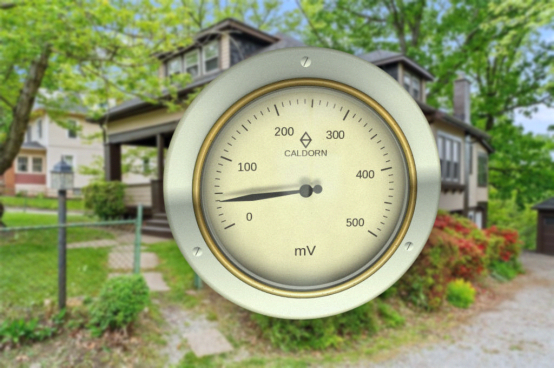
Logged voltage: 40 mV
